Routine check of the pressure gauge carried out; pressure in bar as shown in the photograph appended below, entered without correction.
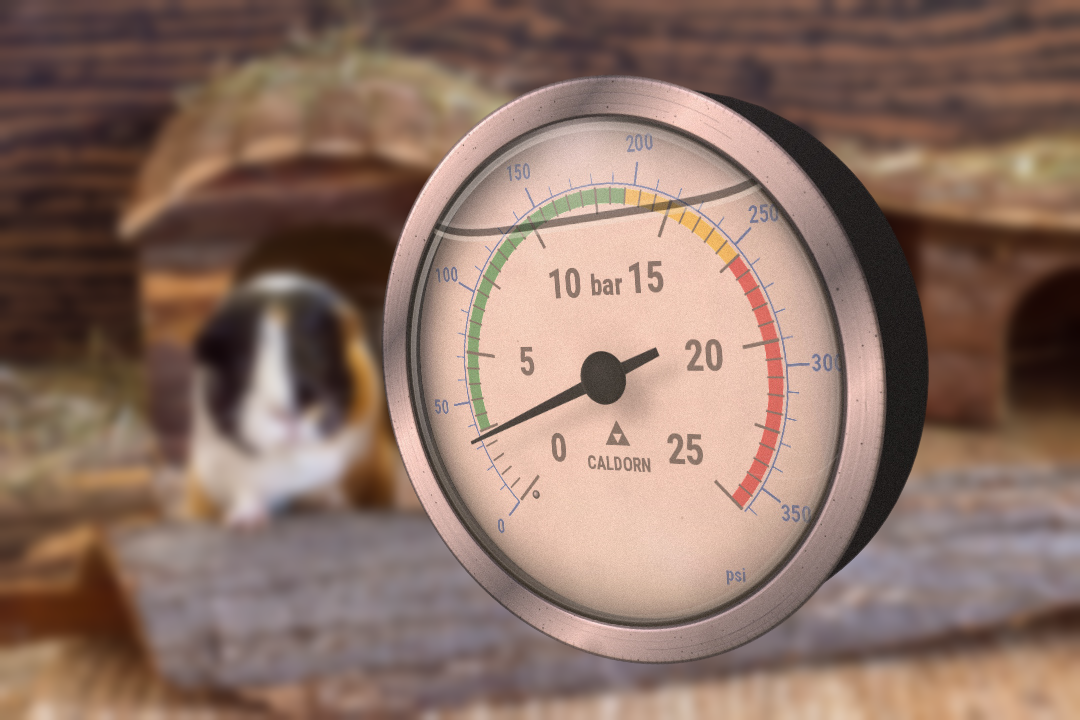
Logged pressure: 2.25 bar
